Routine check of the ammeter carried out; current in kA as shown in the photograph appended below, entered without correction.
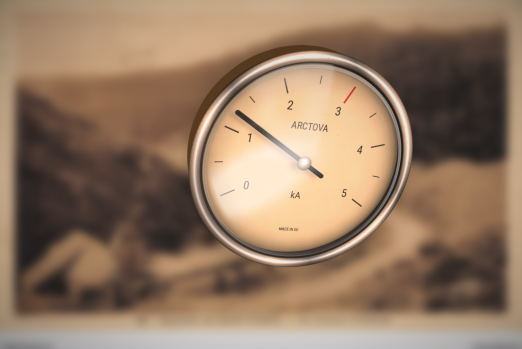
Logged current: 1.25 kA
